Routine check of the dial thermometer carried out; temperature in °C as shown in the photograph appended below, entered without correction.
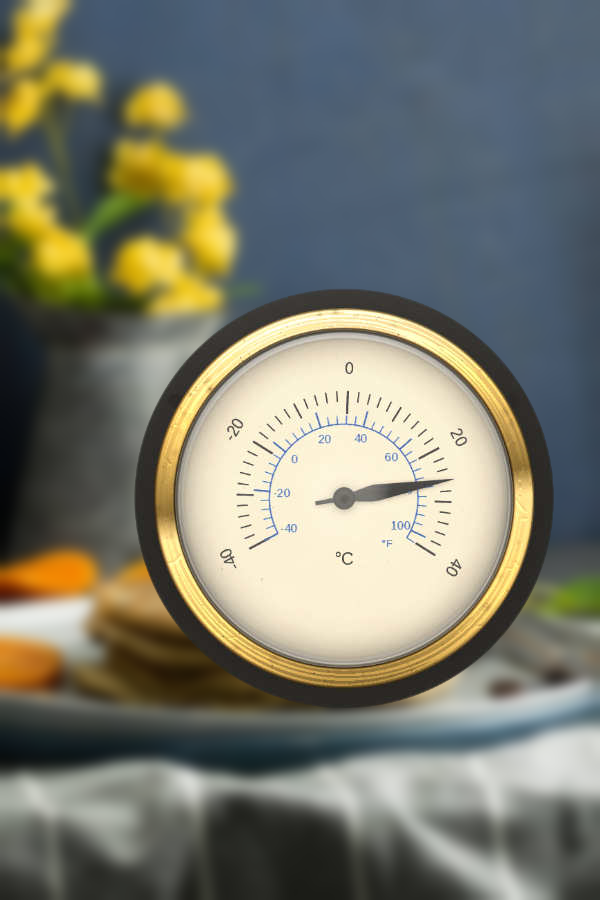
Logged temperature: 26 °C
